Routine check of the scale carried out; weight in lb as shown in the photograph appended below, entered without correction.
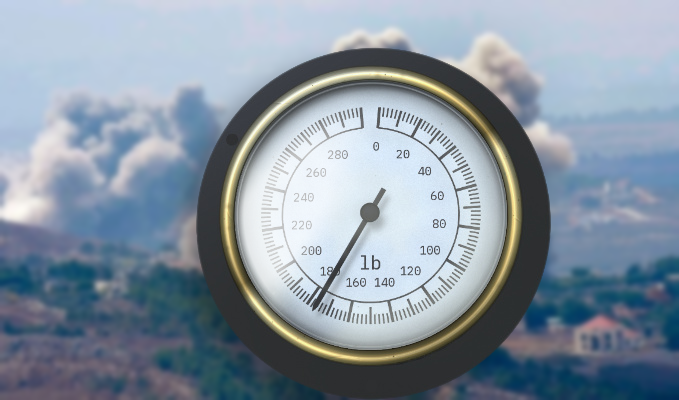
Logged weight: 176 lb
